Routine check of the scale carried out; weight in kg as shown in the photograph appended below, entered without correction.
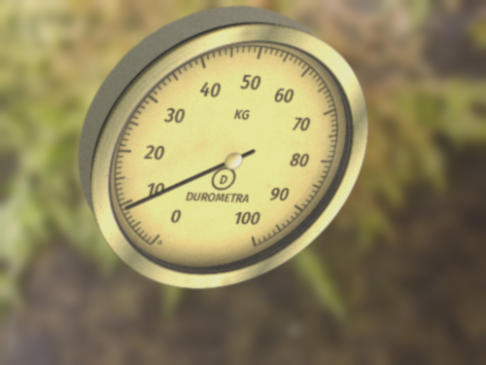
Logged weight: 10 kg
